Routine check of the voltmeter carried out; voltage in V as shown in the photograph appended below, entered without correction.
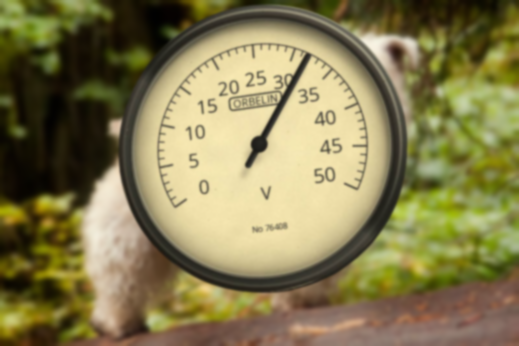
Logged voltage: 32 V
